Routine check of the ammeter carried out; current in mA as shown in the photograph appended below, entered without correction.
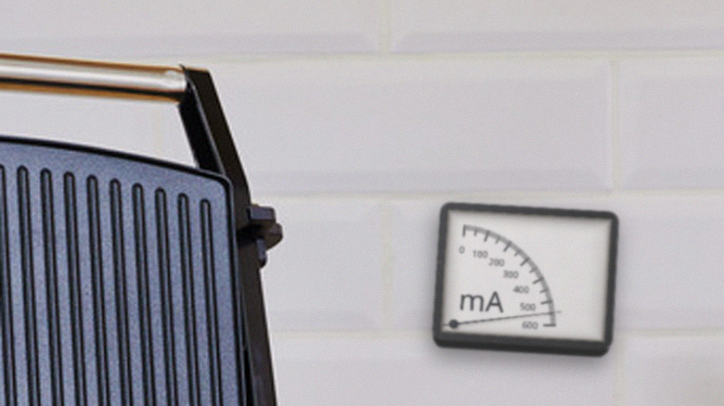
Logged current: 550 mA
